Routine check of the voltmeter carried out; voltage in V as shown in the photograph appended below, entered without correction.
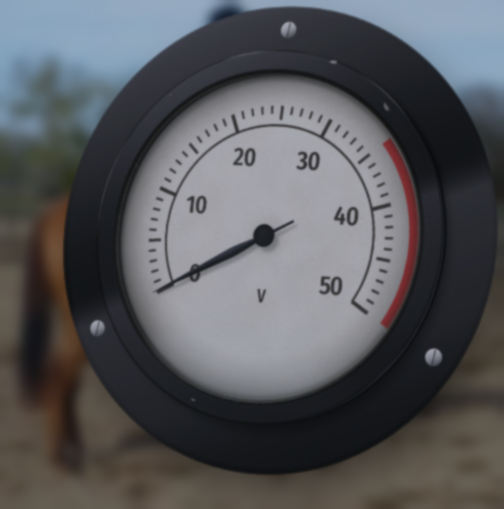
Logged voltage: 0 V
